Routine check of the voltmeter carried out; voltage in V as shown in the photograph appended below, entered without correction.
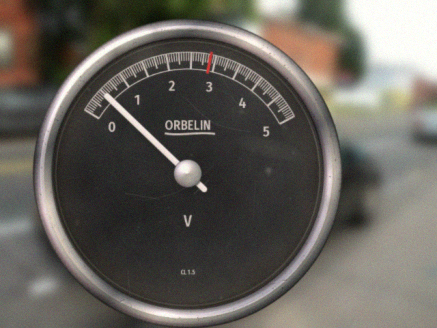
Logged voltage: 0.5 V
